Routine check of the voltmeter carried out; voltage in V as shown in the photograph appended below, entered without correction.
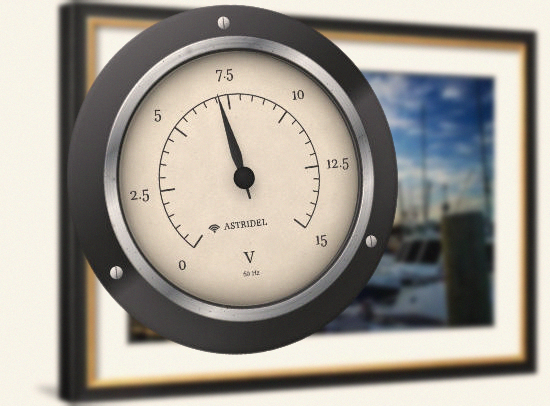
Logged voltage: 7 V
